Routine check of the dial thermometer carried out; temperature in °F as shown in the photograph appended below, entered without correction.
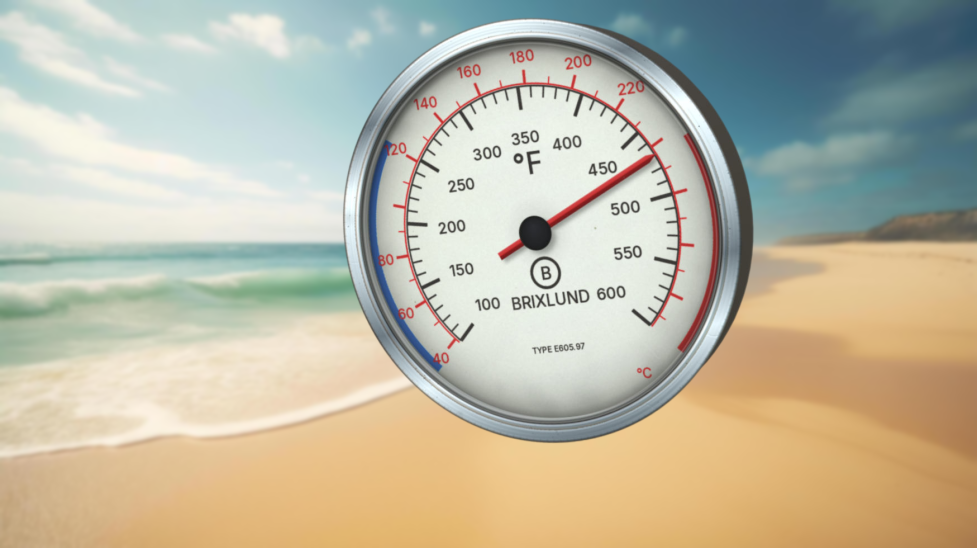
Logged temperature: 470 °F
